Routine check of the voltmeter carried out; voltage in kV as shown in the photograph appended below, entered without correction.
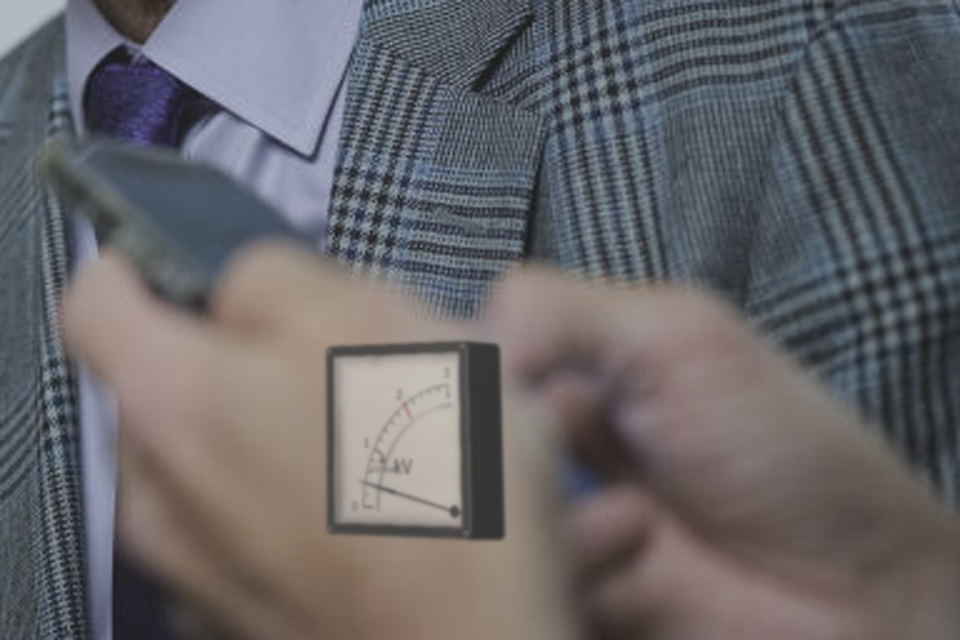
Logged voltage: 0.4 kV
